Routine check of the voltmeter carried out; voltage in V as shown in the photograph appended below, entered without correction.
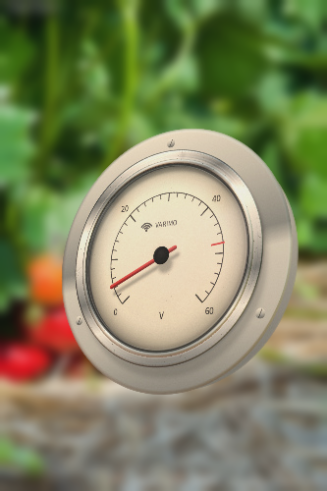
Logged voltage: 4 V
